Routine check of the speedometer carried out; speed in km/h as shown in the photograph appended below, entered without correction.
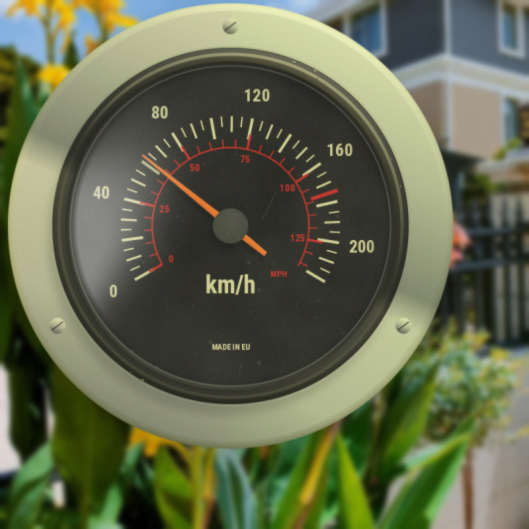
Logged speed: 62.5 km/h
